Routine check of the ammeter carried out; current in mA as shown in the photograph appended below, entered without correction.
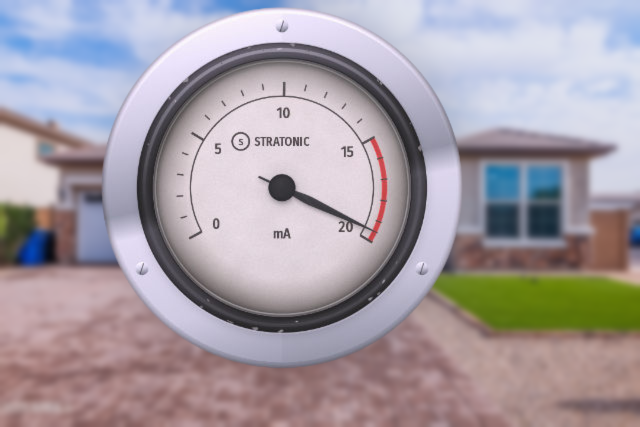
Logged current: 19.5 mA
